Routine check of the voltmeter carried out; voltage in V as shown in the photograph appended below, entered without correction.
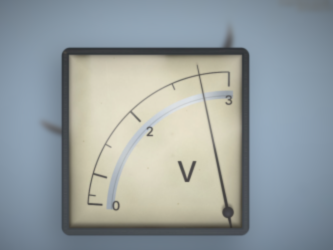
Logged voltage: 2.75 V
